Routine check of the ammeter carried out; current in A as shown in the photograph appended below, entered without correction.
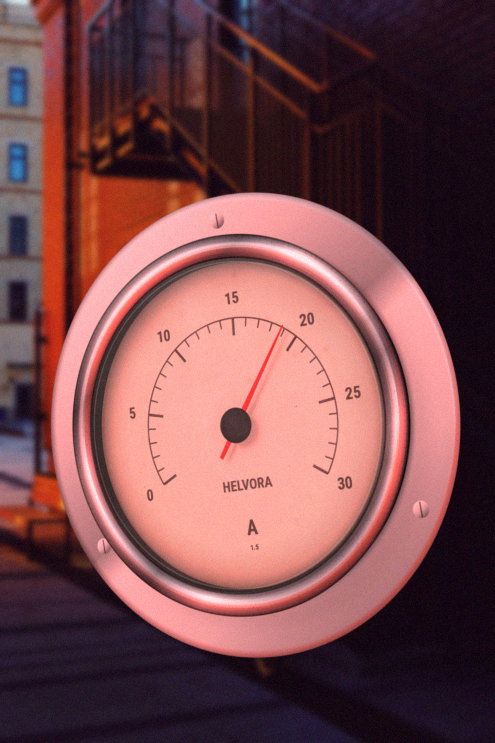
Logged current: 19 A
